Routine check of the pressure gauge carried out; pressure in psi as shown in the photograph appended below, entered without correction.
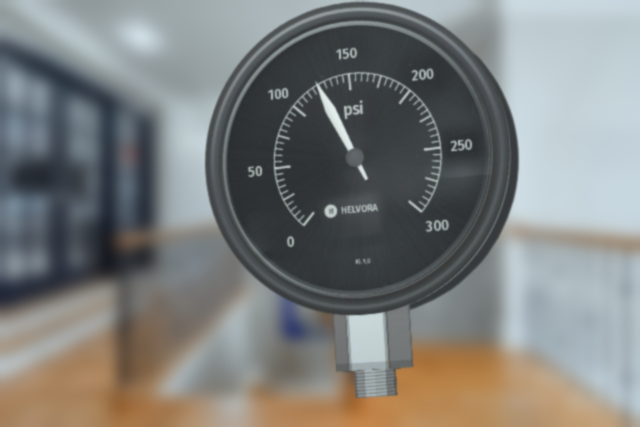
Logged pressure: 125 psi
